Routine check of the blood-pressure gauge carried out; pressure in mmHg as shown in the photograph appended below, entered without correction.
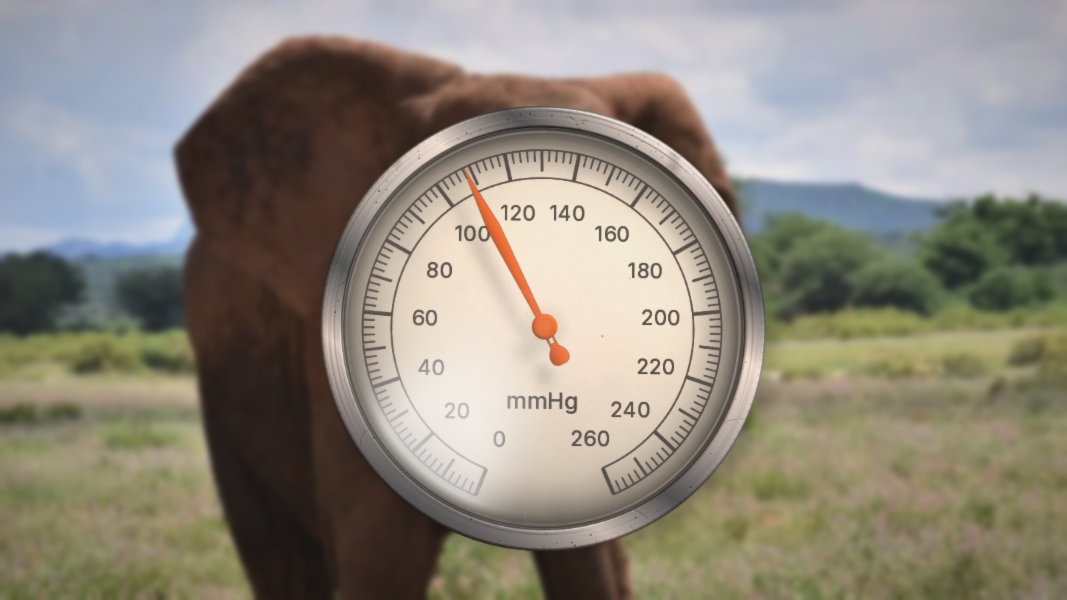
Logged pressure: 108 mmHg
